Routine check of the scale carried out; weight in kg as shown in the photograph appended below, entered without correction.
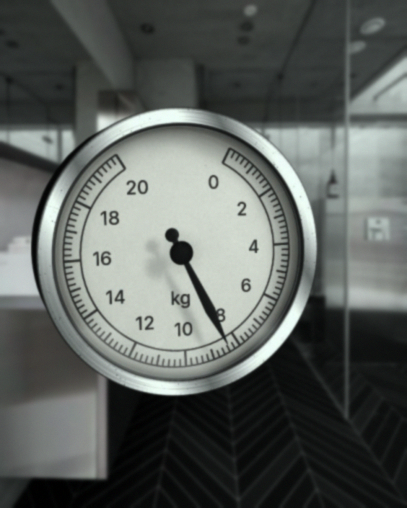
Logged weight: 8.4 kg
